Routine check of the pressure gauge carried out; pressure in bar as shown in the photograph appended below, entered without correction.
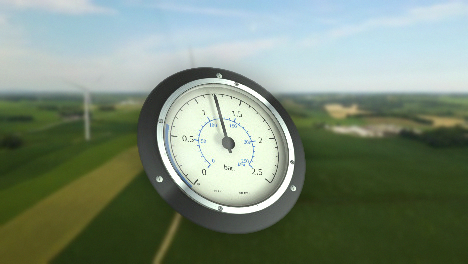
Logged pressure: 1.2 bar
